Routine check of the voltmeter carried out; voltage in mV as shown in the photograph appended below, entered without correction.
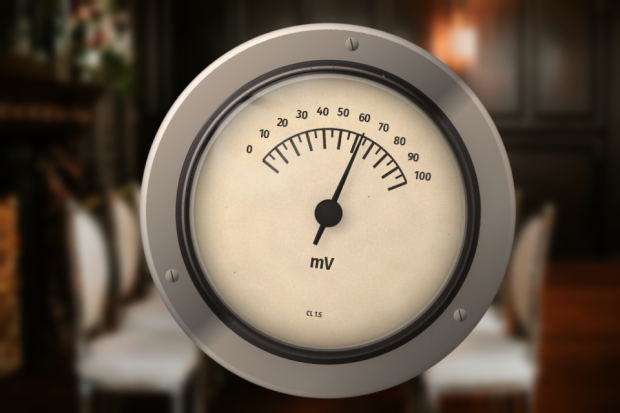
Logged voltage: 62.5 mV
